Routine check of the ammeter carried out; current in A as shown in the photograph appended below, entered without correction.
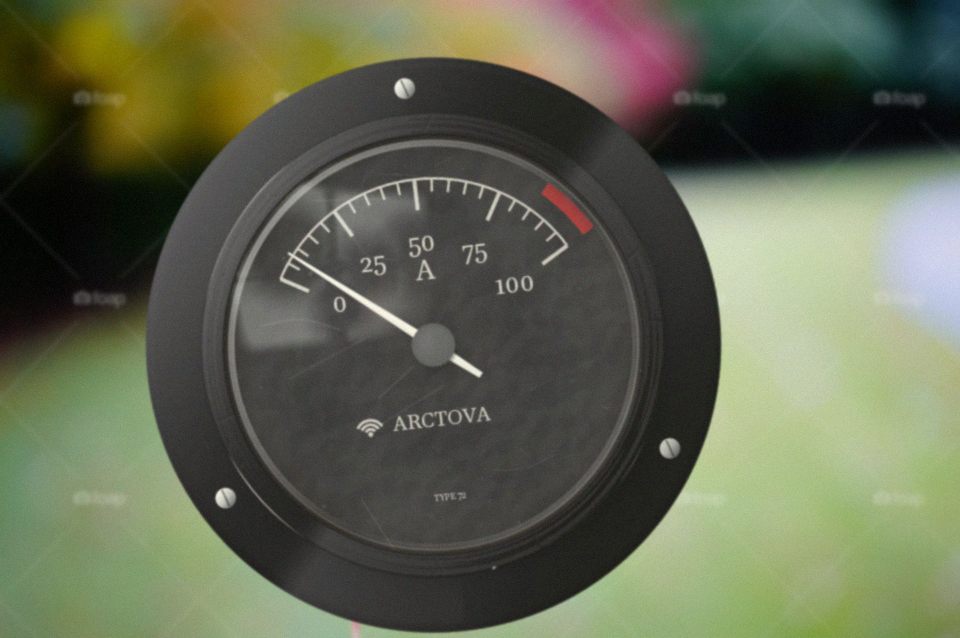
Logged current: 7.5 A
